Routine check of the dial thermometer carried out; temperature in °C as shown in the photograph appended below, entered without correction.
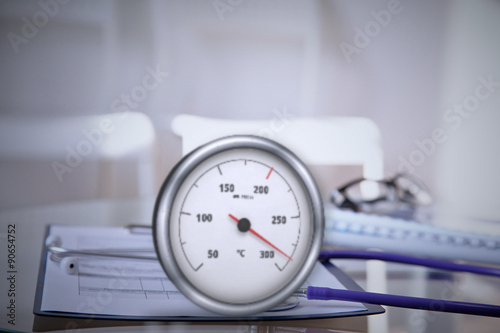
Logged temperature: 287.5 °C
